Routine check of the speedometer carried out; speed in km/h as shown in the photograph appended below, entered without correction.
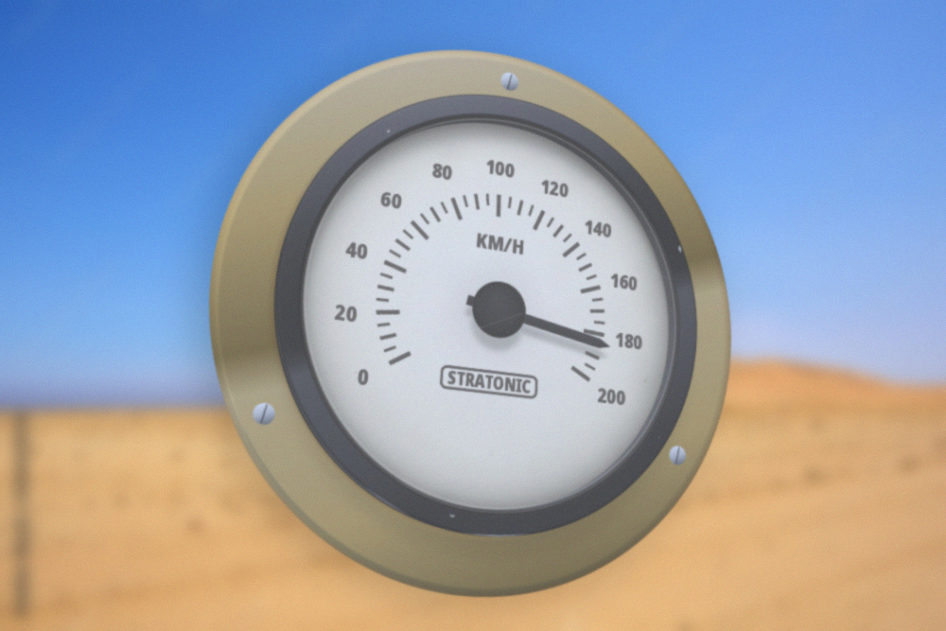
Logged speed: 185 km/h
